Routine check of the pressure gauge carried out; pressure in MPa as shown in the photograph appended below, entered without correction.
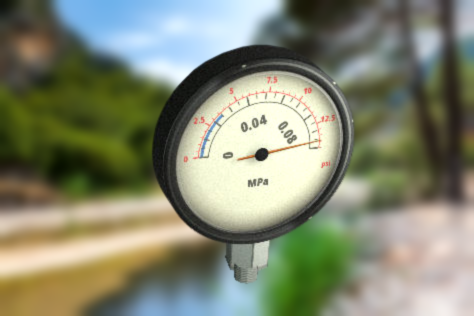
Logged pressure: 0.095 MPa
